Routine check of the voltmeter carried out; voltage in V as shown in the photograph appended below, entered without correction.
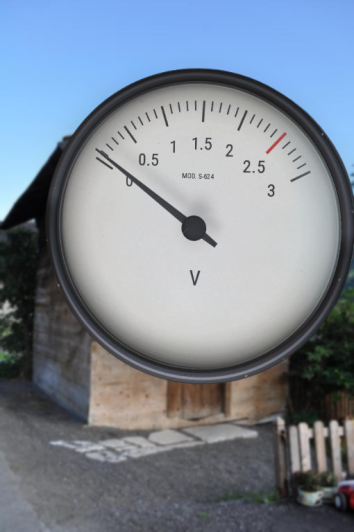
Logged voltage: 0.1 V
